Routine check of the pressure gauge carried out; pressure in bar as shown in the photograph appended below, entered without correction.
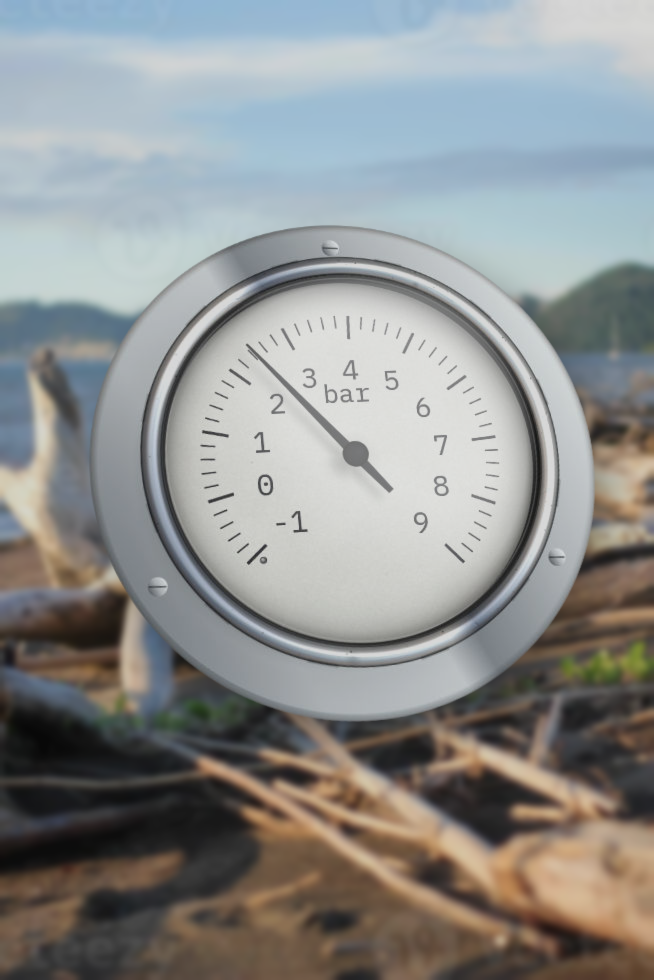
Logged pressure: 2.4 bar
